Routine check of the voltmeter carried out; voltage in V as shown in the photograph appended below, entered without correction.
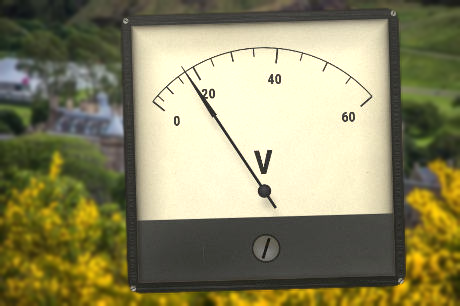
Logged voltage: 17.5 V
